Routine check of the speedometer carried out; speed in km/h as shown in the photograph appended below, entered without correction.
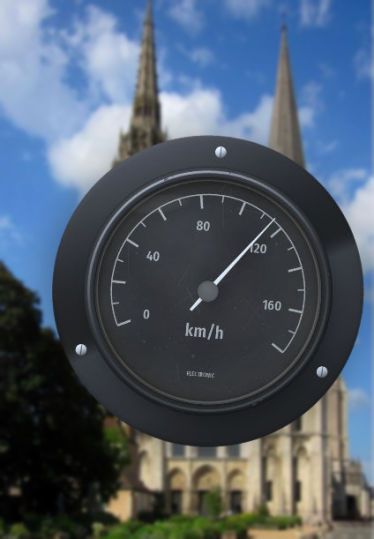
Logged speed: 115 km/h
